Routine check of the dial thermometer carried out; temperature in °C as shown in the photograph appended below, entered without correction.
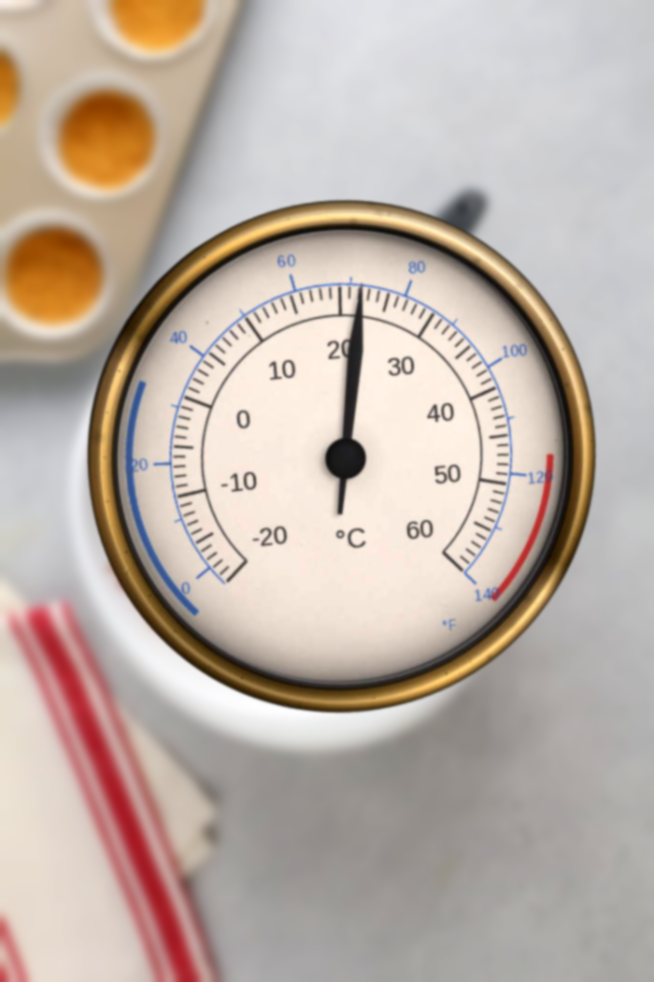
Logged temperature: 22 °C
